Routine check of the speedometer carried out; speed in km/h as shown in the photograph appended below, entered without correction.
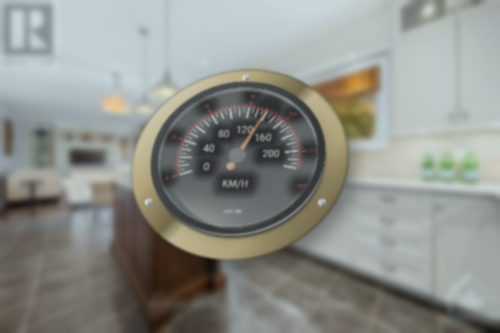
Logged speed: 140 km/h
